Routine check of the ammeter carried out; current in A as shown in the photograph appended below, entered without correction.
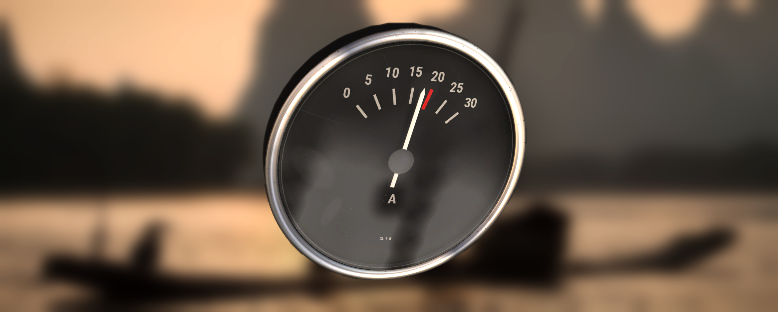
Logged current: 17.5 A
